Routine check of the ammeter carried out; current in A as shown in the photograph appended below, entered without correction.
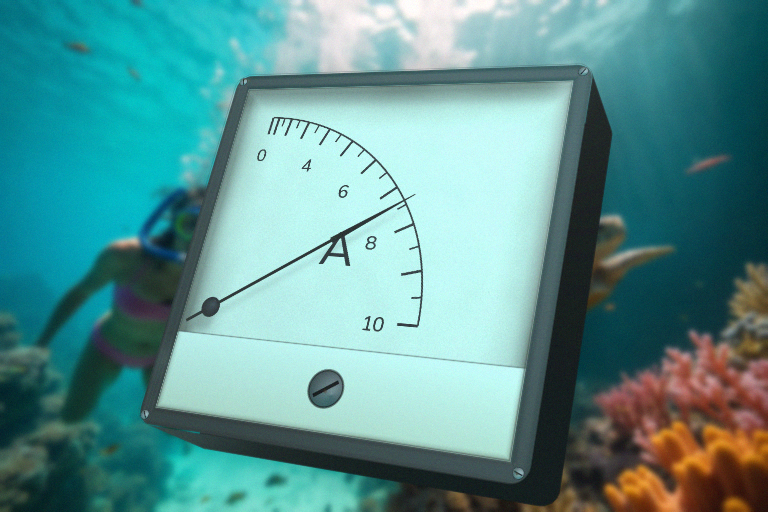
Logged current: 7.5 A
